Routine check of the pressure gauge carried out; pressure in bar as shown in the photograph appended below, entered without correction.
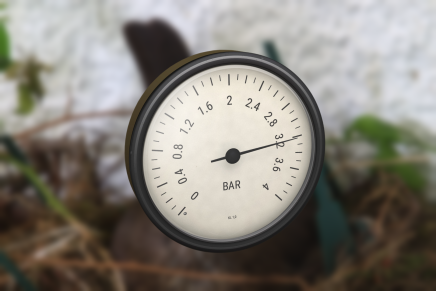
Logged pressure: 3.2 bar
